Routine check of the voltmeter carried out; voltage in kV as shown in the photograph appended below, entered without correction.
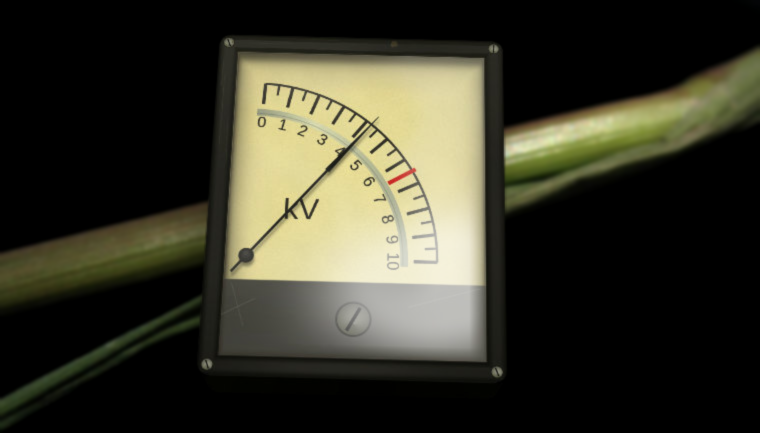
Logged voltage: 4.25 kV
